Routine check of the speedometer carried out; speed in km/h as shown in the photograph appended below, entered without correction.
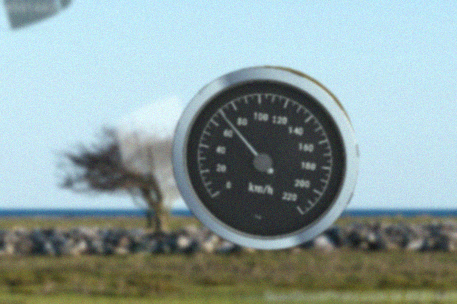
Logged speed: 70 km/h
